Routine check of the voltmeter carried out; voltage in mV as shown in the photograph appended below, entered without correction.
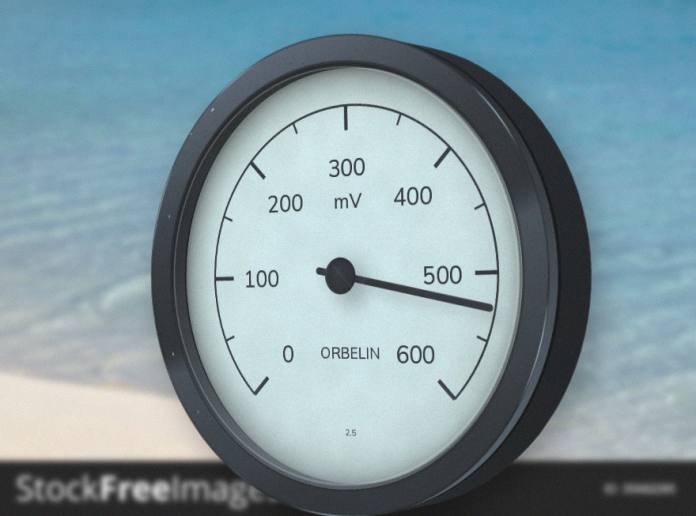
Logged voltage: 525 mV
